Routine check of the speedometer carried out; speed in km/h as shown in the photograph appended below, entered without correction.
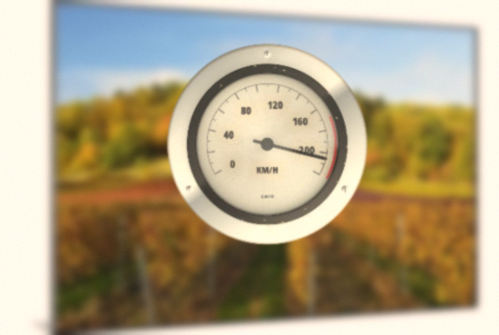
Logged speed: 205 km/h
